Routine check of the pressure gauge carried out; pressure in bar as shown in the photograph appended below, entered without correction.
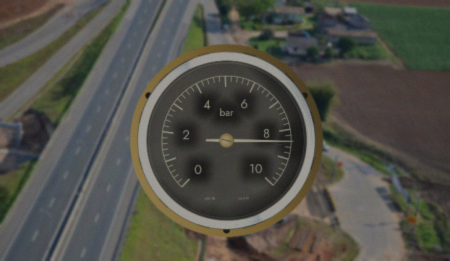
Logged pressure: 8.4 bar
